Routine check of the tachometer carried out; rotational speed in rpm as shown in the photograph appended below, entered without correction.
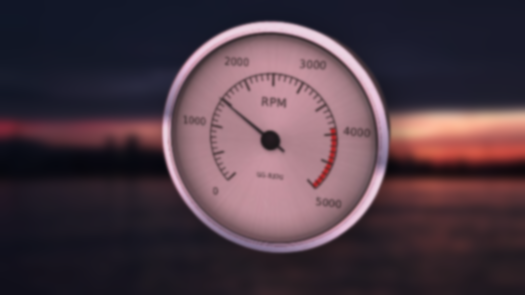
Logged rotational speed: 1500 rpm
